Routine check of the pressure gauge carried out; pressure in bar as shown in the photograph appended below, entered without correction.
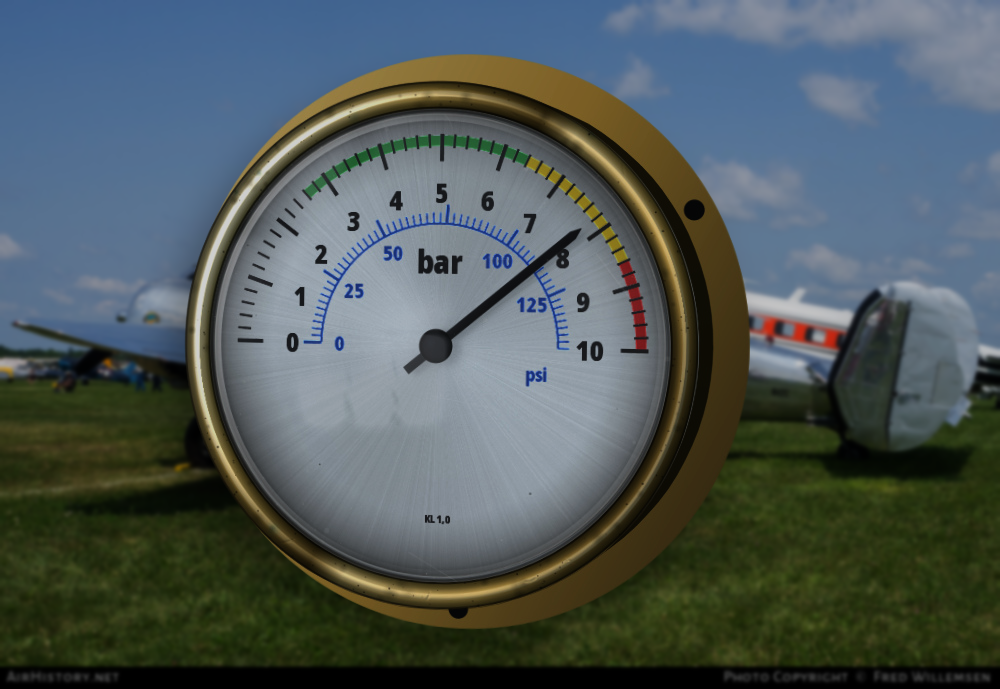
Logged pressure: 7.8 bar
